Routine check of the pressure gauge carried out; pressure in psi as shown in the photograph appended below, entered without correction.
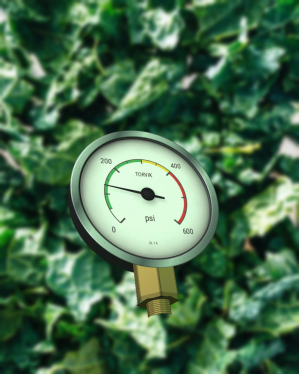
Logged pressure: 125 psi
